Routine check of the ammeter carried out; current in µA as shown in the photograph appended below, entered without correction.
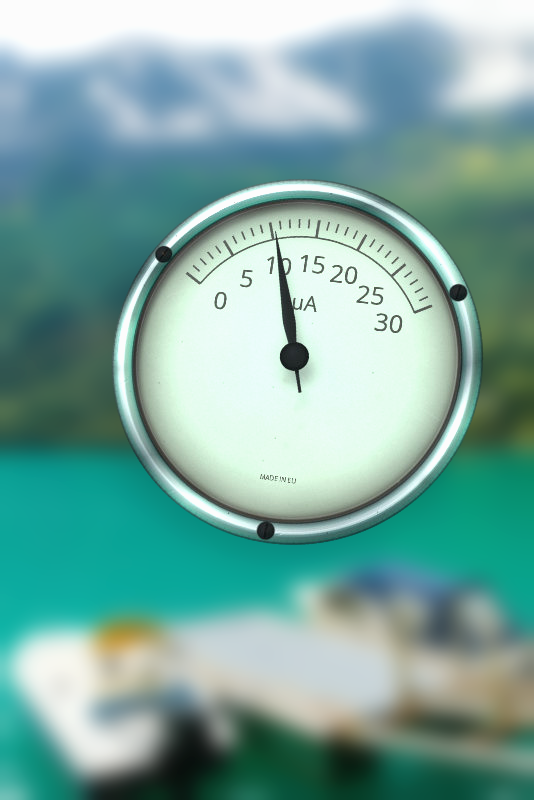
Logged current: 10.5 µA
